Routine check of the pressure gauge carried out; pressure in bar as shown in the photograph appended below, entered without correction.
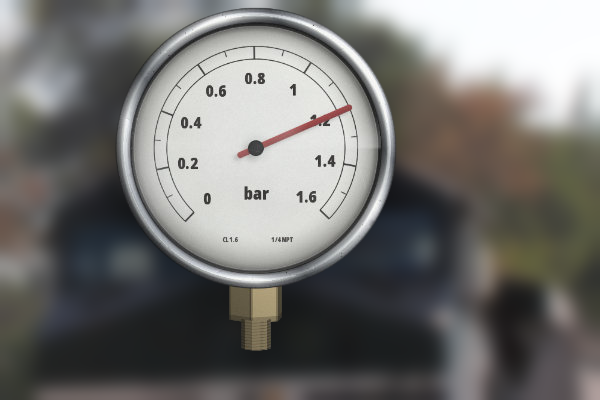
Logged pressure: 1.2 bar
